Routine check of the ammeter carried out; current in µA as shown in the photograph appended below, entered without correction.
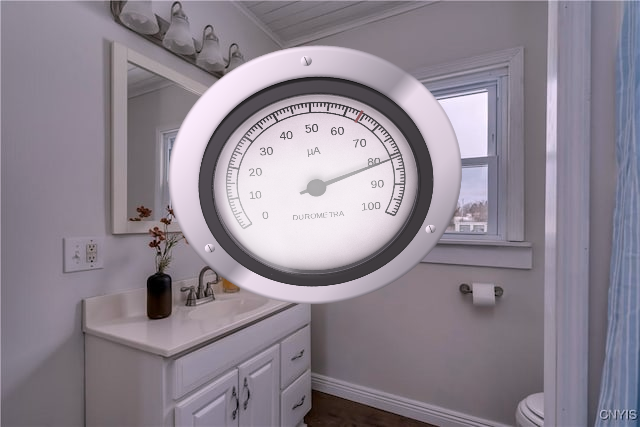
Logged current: 80 µA
